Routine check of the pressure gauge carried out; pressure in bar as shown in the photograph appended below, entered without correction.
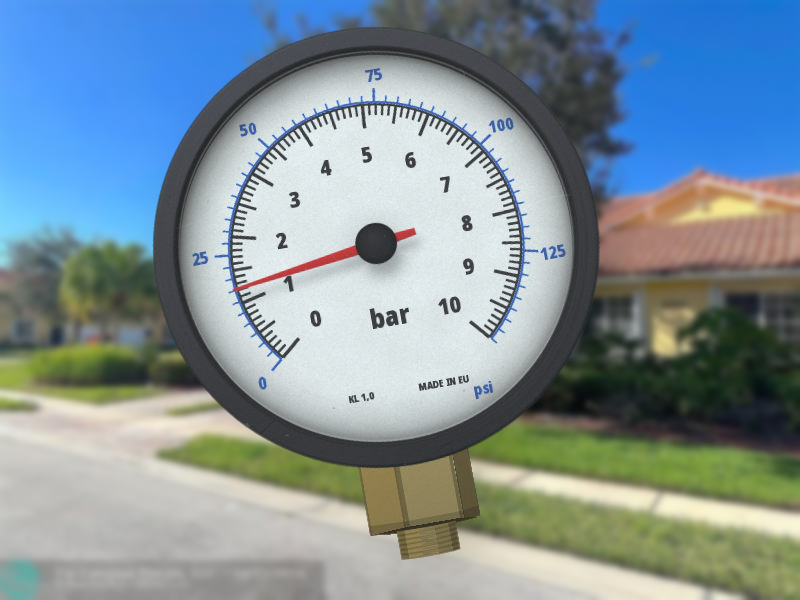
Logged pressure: 1.2 bar
